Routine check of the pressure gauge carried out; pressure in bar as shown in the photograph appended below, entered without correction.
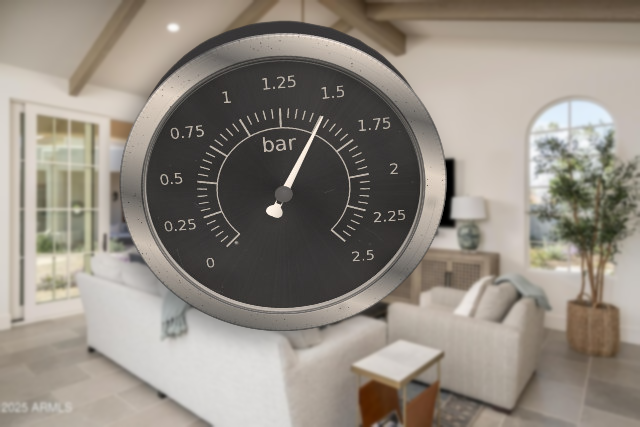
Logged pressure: 1.5 bar
